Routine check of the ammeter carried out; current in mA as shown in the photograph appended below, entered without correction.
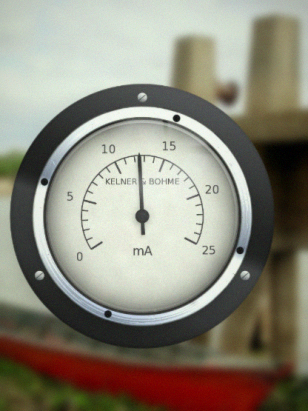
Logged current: 12.5 mA
